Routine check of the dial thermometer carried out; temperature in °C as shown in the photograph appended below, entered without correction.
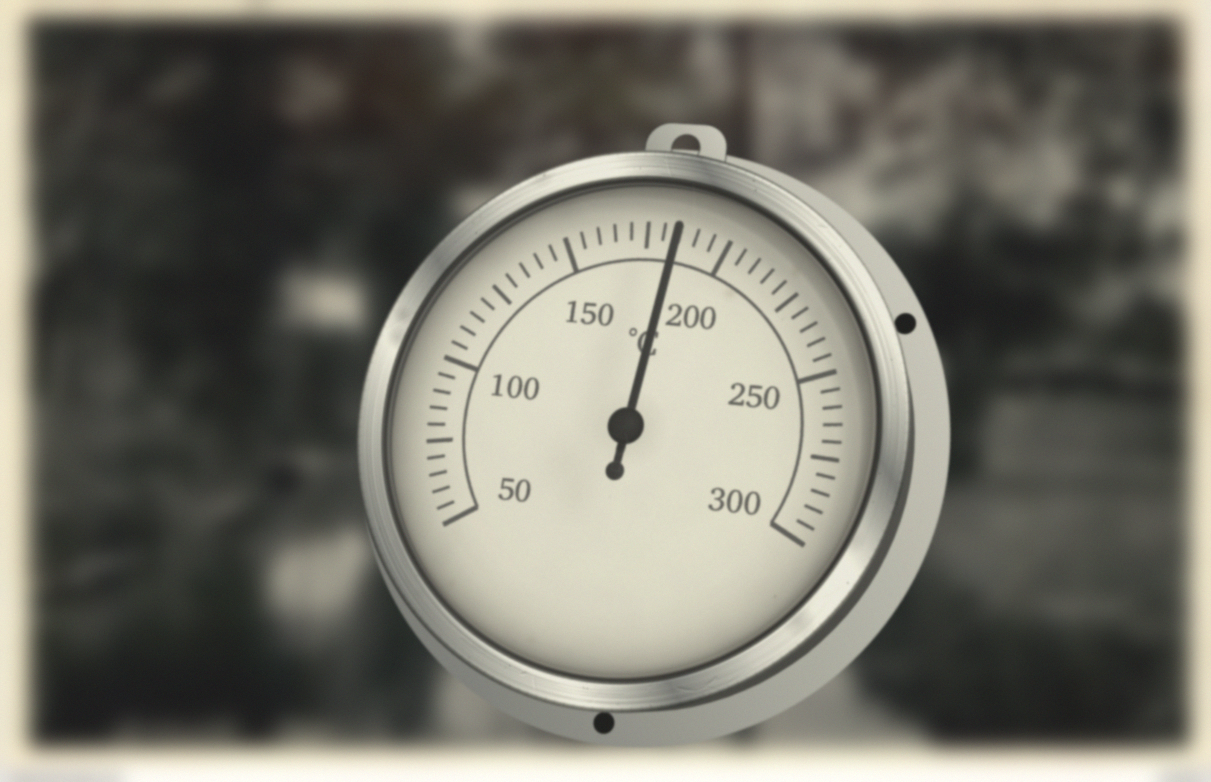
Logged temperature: 185 °C
